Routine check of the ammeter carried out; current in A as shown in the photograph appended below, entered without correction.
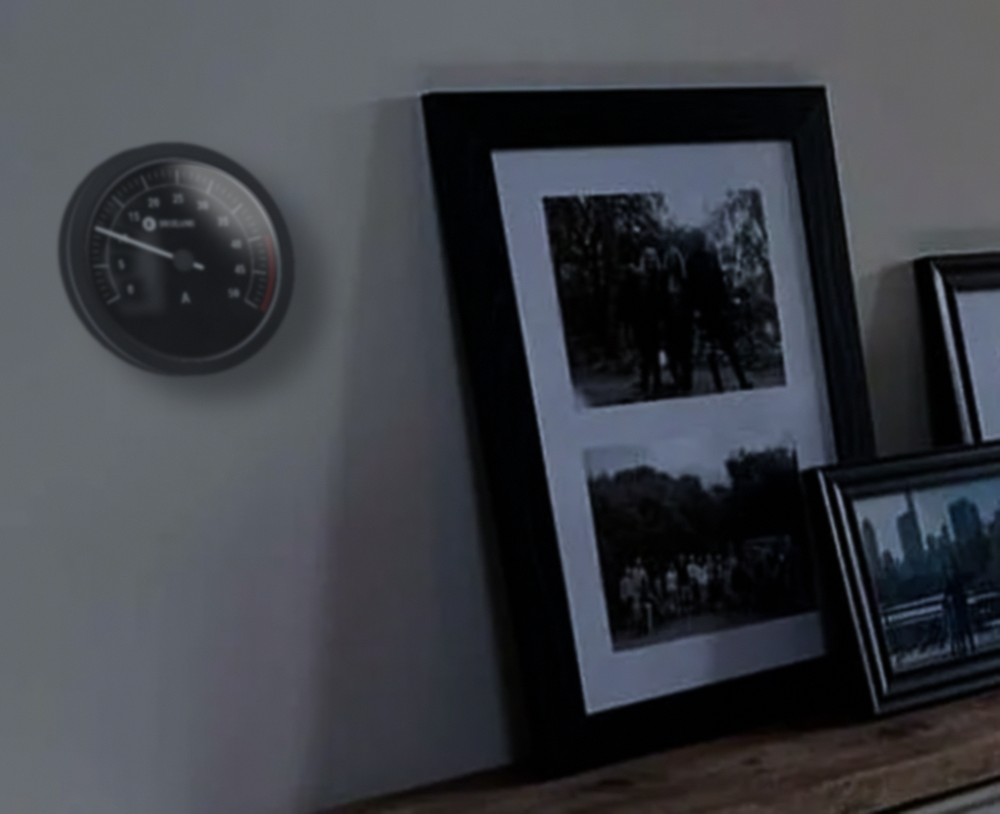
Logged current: 10 A
